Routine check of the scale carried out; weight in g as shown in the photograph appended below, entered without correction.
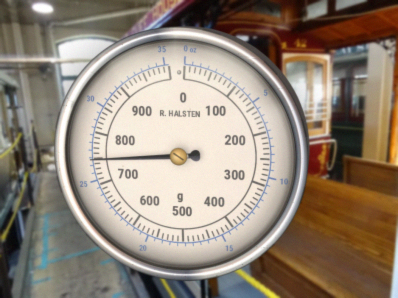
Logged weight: 750 g
